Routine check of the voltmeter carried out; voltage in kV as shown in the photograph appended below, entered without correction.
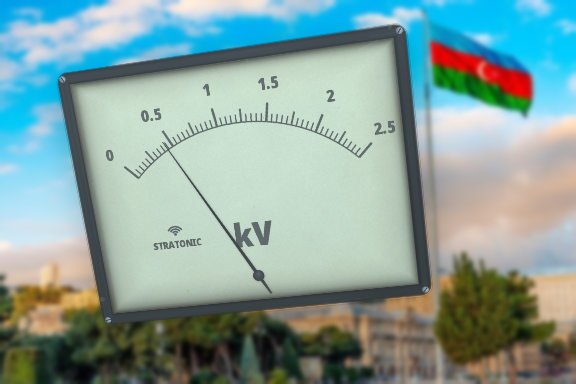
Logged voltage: 0.45 kV
